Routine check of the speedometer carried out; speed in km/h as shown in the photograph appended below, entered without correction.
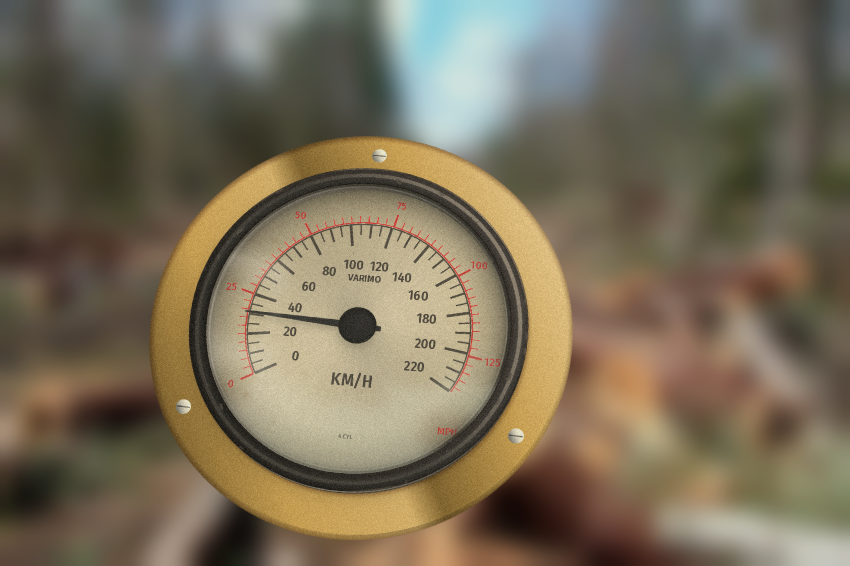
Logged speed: 30 km/h
